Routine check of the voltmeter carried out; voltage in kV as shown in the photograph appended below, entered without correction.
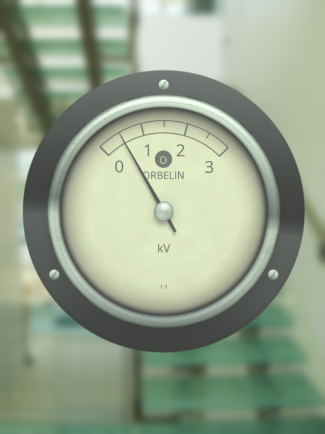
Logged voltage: 0.5 kV
